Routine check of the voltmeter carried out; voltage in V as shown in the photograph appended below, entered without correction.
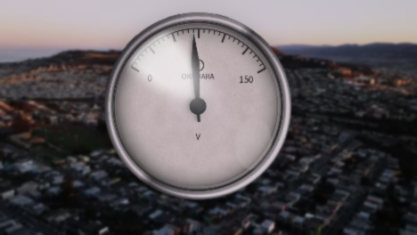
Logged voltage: 70 V
